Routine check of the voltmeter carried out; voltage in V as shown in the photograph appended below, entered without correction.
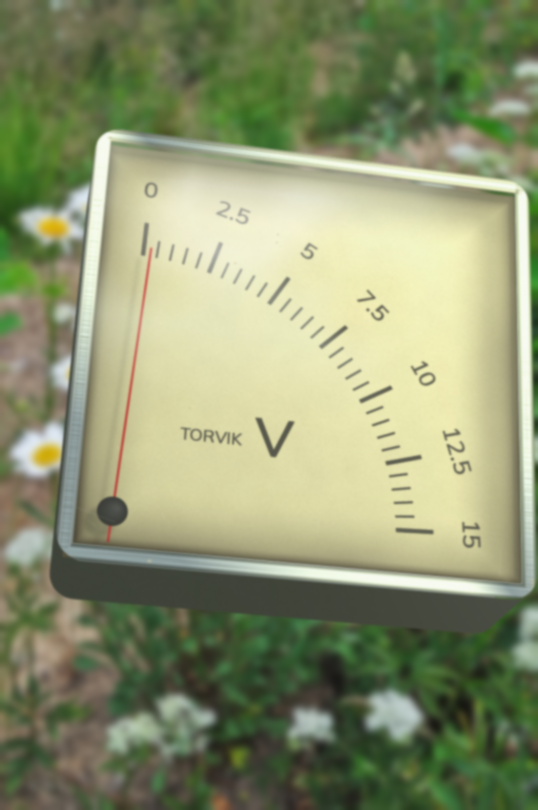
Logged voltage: 0.25 V
